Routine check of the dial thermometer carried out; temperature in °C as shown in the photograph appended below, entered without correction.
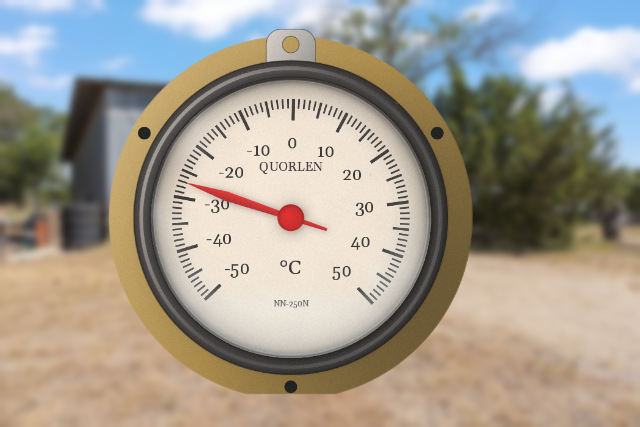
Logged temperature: -27 °C
